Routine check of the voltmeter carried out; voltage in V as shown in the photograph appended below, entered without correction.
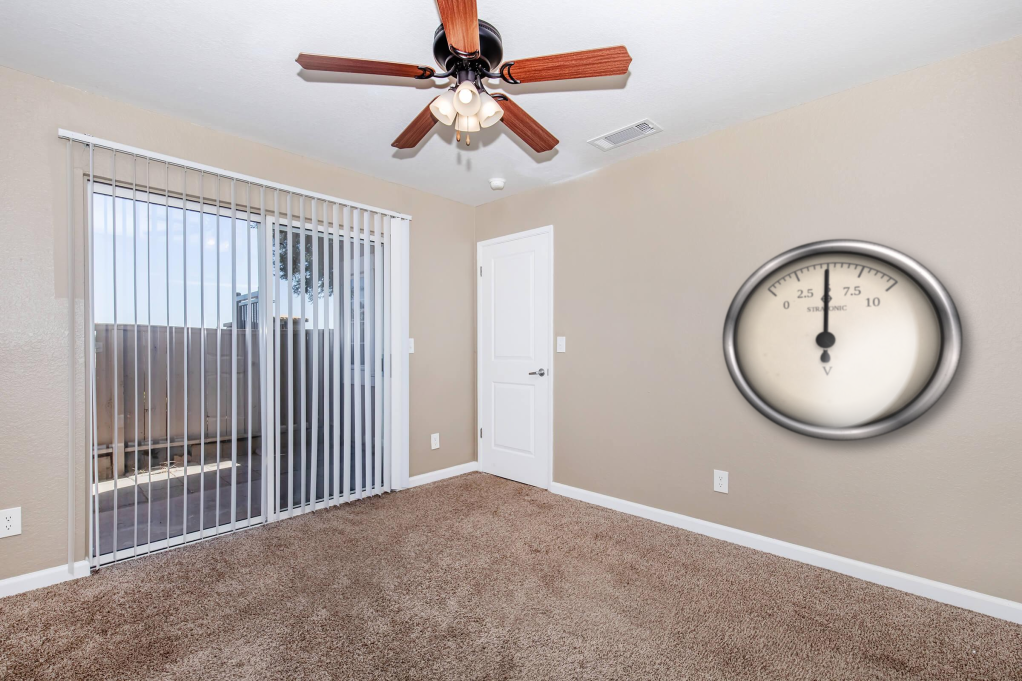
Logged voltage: 5 V
